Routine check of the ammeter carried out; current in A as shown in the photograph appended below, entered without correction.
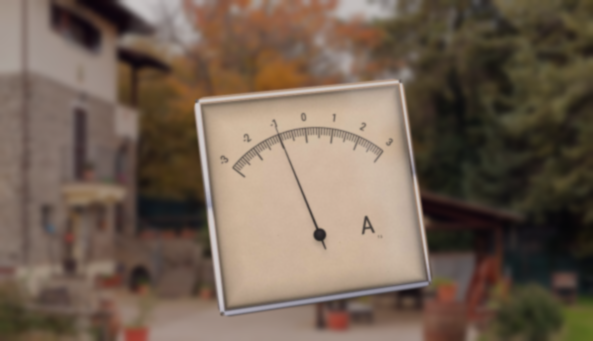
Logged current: -1 A
